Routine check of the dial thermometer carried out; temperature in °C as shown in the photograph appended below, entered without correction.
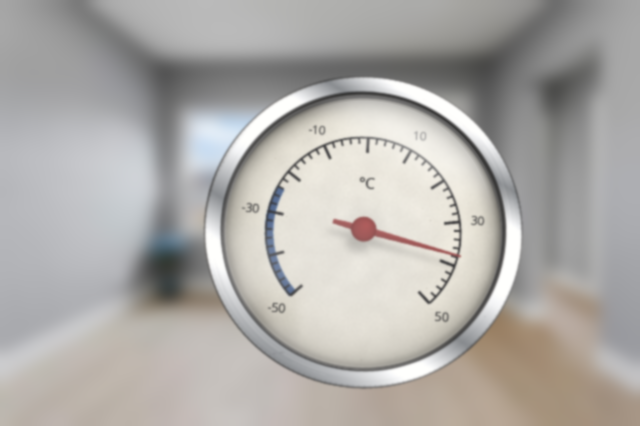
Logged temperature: 38 °C
